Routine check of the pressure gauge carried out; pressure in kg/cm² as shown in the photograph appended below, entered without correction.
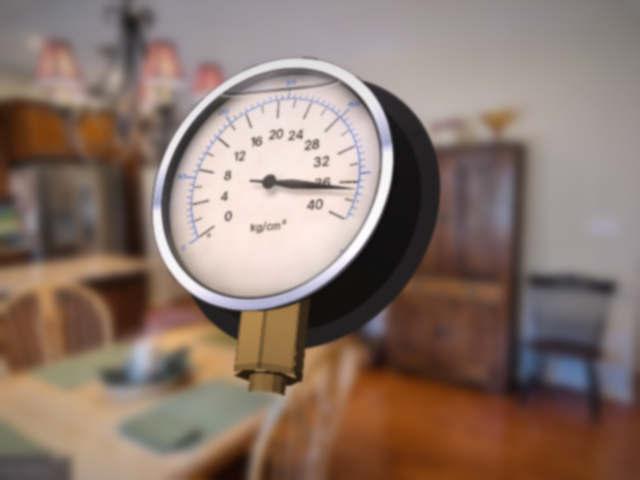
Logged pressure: 37 kg/cm²
